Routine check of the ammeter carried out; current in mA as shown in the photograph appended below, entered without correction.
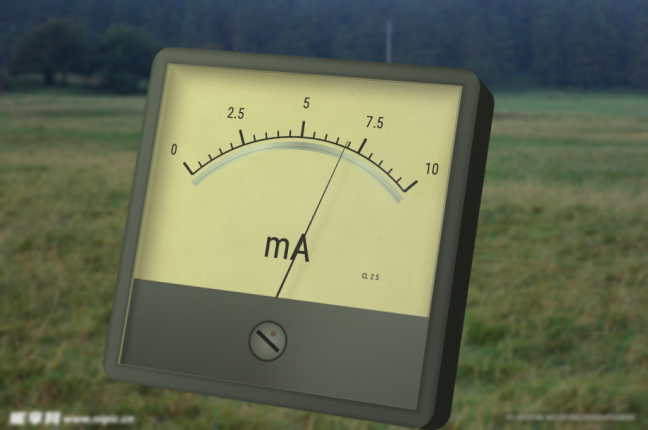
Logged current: 7 mA
